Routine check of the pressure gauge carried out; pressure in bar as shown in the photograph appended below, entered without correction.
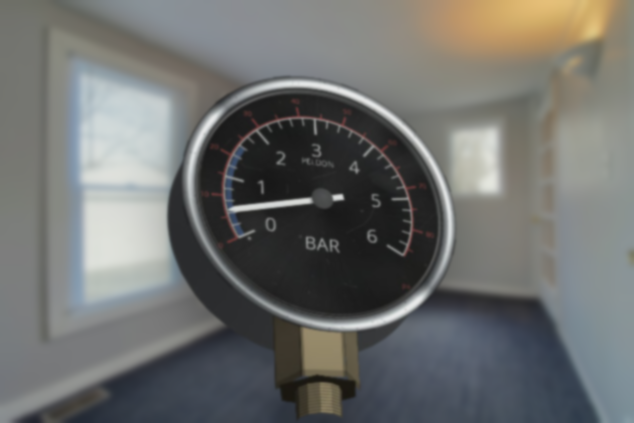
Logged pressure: 0.4 bar
